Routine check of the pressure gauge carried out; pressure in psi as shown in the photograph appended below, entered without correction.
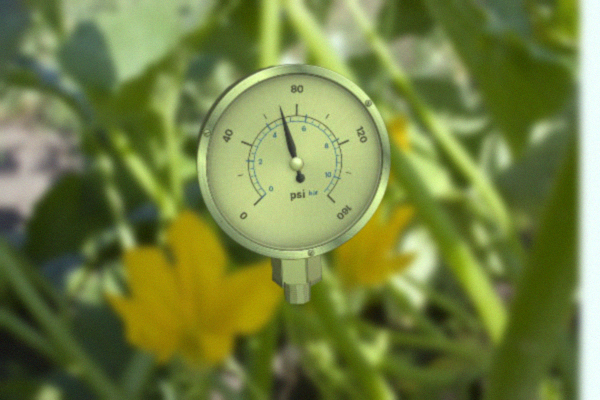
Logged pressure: 70 psi
